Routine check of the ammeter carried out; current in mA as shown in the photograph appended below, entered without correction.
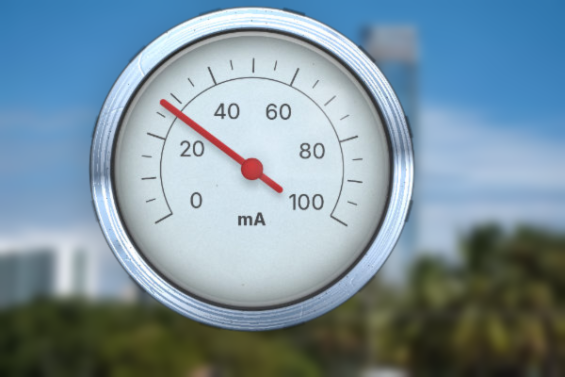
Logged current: 27.5 mA
